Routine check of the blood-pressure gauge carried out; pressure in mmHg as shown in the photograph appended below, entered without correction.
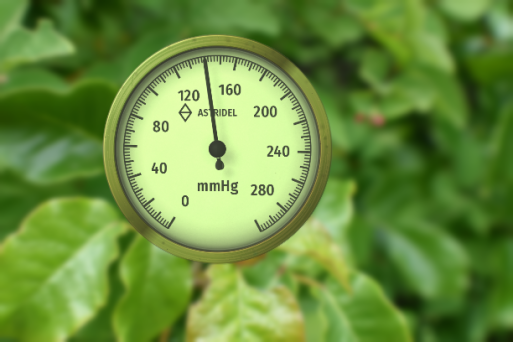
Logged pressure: 140 mmHg
